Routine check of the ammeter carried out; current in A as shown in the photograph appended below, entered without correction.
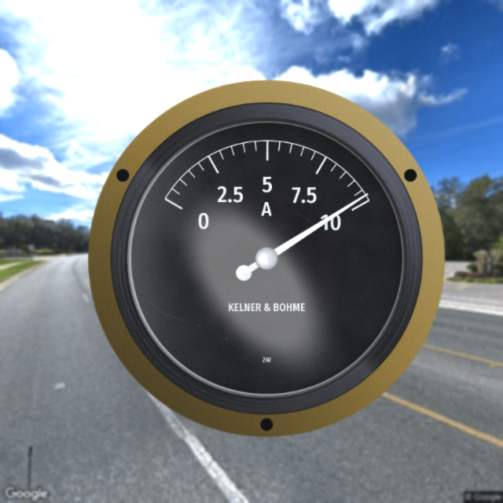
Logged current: 9.75 A
